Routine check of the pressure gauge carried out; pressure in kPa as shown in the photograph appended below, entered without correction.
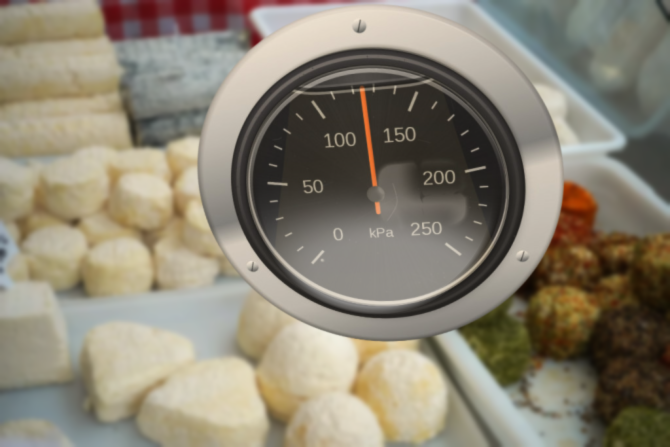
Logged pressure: 125 kPa
